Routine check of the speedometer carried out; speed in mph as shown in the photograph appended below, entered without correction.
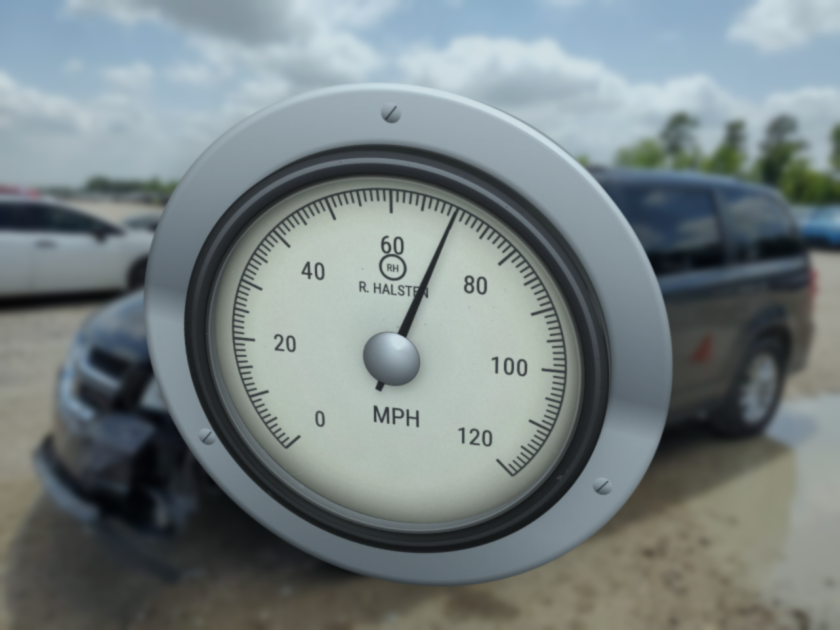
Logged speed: 70 mph
